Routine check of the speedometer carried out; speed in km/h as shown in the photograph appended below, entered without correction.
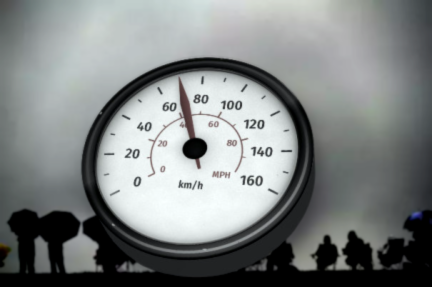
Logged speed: 70 km/h
